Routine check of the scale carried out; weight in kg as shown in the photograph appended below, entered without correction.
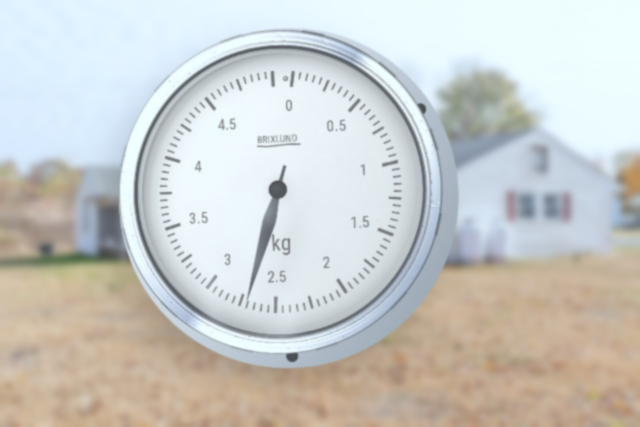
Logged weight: 2.7 kg
